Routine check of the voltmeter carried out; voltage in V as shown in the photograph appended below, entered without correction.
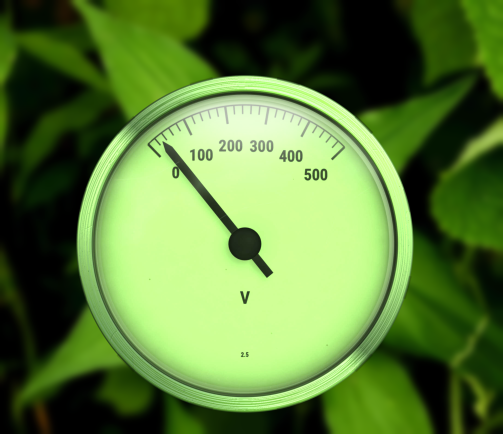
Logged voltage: 30 V
